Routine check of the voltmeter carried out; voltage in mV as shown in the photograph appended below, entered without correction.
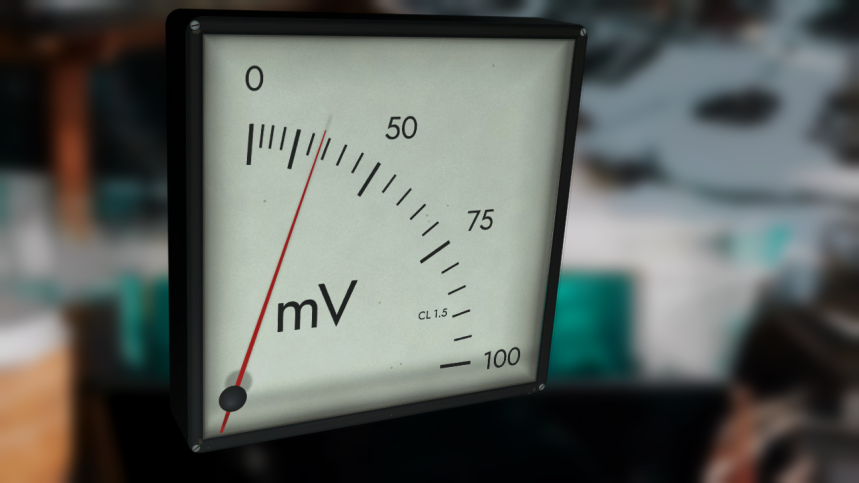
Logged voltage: 32.5 mV
